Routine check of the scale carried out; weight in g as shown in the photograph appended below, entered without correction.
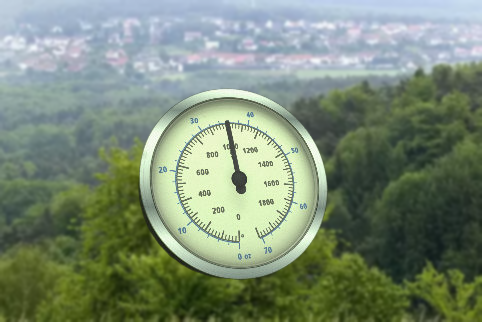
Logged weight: 1000 g
